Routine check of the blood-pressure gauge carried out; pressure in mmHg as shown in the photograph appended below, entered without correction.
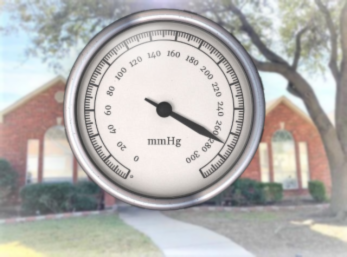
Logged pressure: 270 mmHg
